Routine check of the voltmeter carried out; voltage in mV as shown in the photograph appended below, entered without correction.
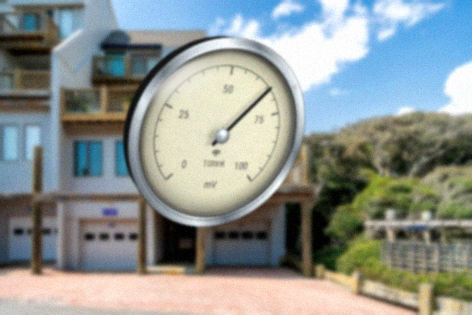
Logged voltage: 65 mV
